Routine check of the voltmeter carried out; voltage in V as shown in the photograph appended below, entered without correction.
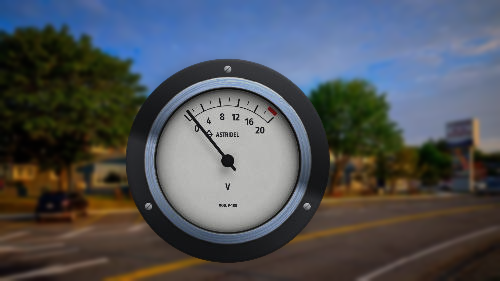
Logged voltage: 1 V
